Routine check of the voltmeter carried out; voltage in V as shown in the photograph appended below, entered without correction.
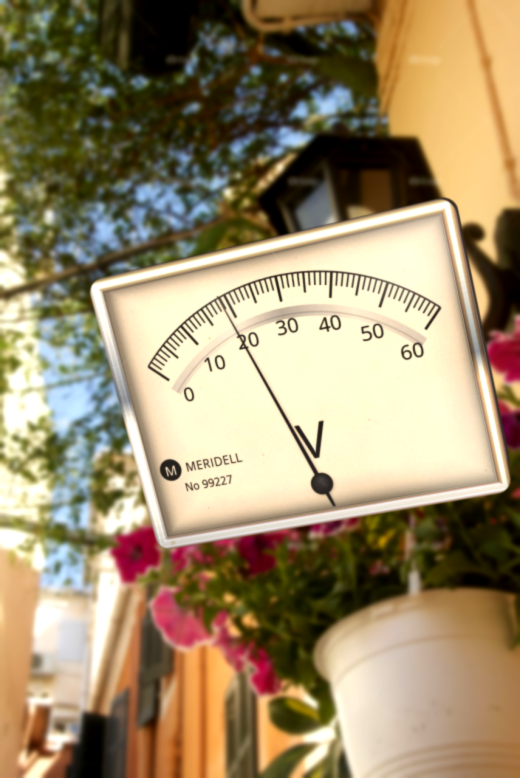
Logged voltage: 19 V
